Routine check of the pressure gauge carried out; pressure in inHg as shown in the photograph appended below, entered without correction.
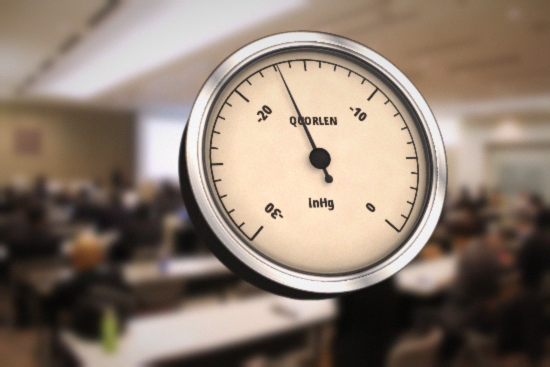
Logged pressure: -17 inHg
